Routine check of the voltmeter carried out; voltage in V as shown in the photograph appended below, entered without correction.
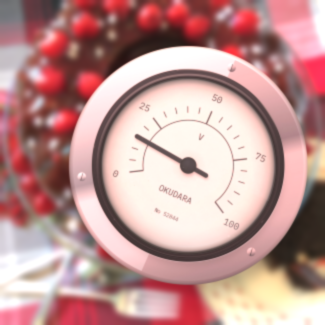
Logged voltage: 15 V
